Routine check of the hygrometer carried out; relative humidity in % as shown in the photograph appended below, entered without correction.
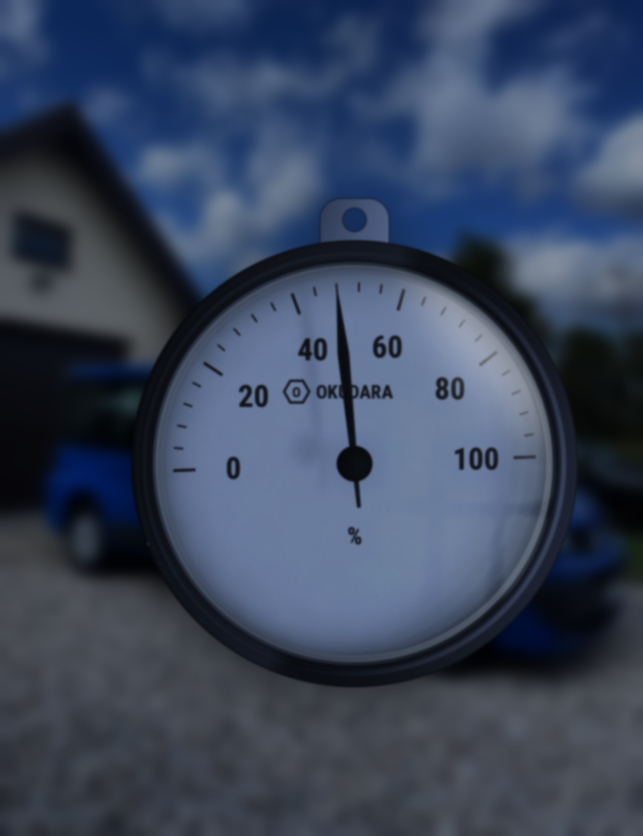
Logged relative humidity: 48 %
